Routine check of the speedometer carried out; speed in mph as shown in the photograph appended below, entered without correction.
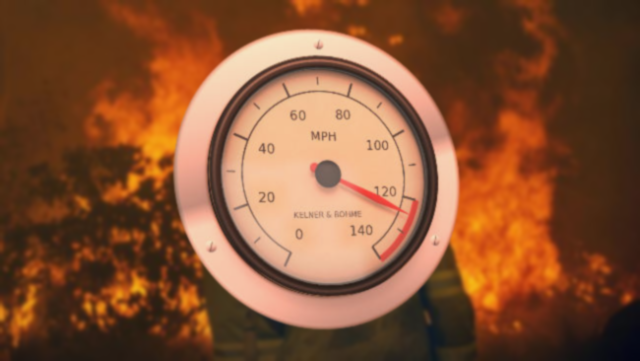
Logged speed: 125 mph
